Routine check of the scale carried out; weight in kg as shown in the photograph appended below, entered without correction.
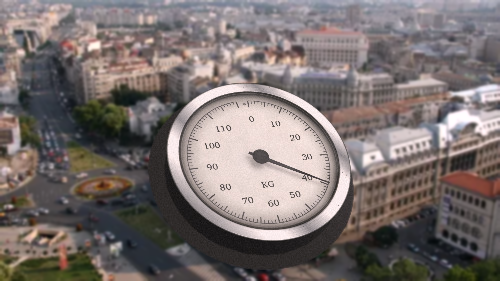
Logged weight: 40 kg
